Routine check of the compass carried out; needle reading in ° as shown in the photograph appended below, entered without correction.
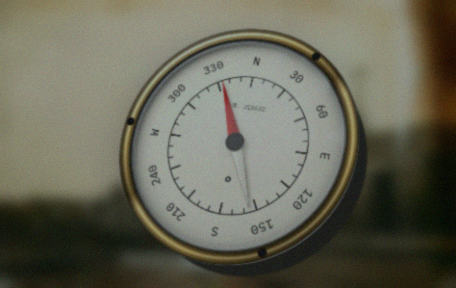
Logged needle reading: 335 °
